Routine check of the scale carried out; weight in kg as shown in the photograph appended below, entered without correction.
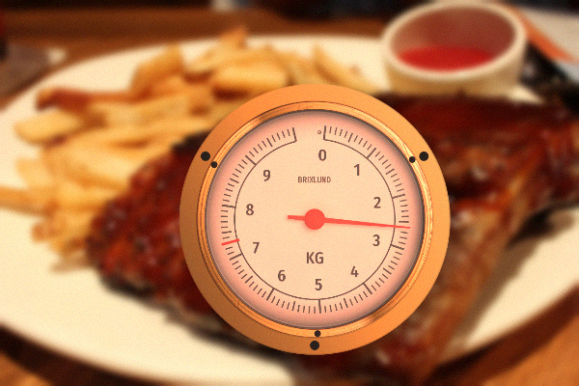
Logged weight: 2.6 kg
